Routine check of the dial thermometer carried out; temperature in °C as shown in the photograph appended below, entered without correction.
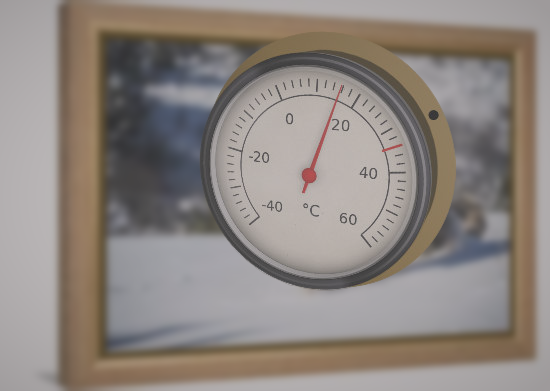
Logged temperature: 16 °C
